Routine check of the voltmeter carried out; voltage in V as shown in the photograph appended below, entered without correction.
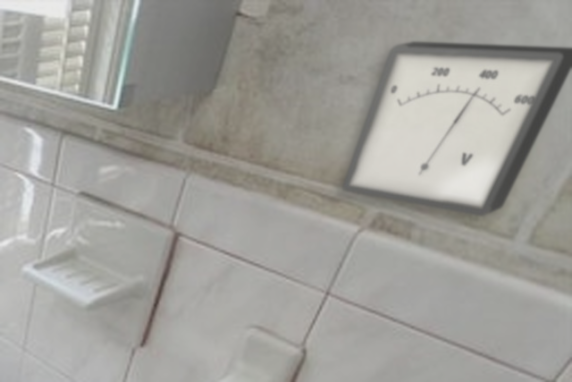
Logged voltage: 400 V
